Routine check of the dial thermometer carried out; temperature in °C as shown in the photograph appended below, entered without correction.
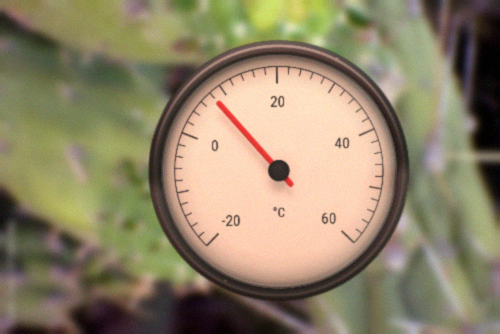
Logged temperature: 8 °C
